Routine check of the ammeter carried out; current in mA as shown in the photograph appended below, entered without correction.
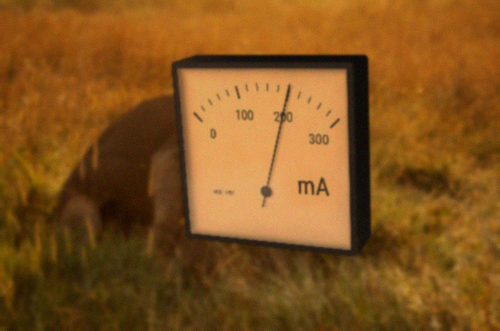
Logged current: 200 mA
